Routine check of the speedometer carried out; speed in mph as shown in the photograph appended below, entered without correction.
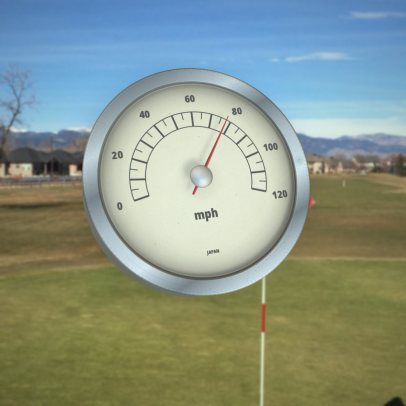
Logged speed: 77.5 mph
